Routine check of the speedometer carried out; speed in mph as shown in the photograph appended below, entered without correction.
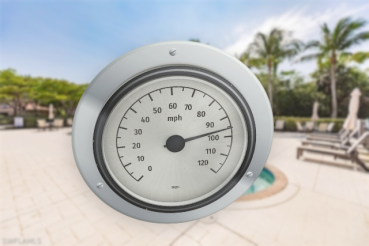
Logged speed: 95 mph
